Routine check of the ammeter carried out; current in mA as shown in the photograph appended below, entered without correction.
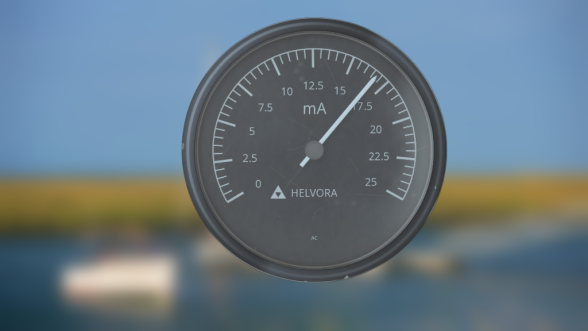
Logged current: 16.75 mA
